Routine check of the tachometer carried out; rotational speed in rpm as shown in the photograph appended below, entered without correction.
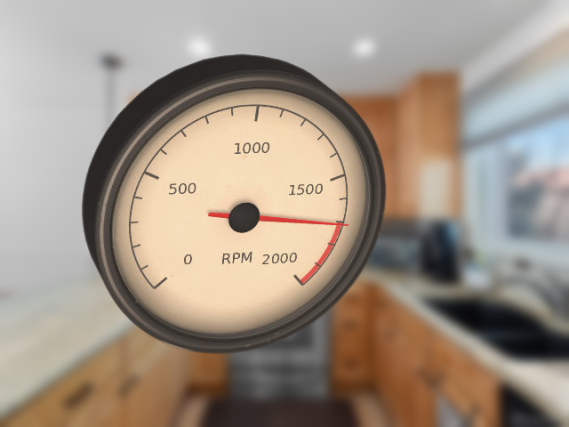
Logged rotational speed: 1700 rpm
